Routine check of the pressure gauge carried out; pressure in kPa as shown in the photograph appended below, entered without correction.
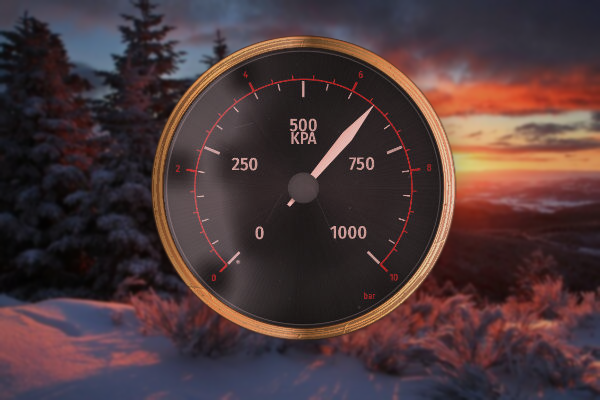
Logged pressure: 650 kPa
